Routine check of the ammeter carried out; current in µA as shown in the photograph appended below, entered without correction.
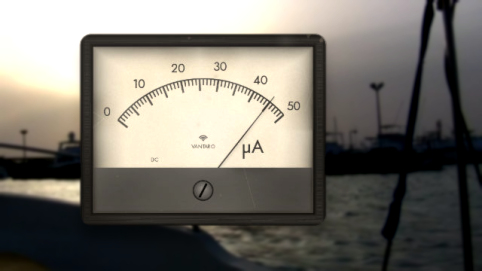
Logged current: 45 µA
